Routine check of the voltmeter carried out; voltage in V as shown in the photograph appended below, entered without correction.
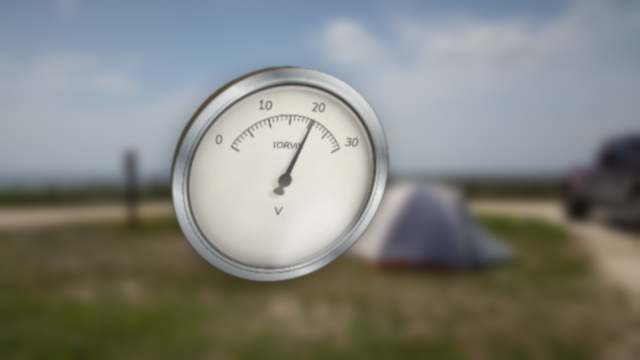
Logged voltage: 20 V
